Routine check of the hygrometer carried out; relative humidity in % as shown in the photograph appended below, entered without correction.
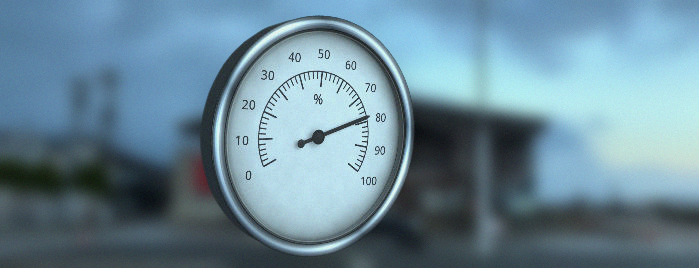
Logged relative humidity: 78 %
